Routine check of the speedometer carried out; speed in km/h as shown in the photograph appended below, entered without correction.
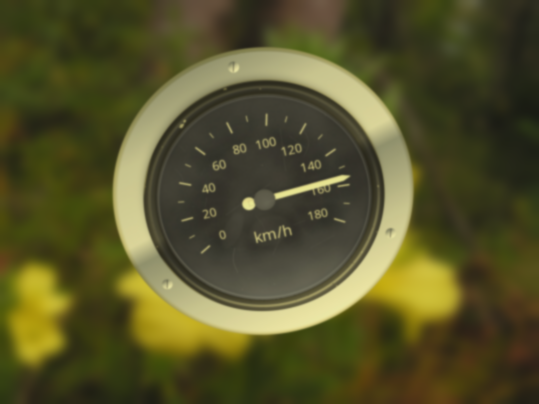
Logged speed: 155 km/h
